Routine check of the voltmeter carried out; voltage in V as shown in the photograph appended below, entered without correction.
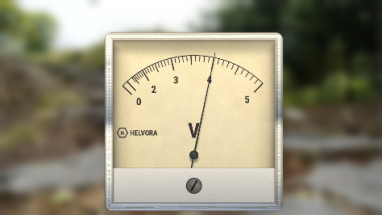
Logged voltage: 4 V
